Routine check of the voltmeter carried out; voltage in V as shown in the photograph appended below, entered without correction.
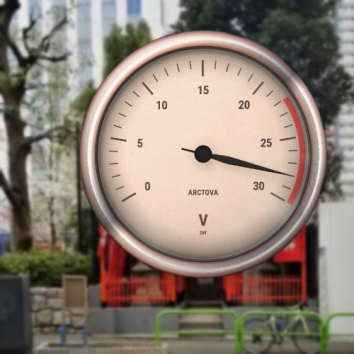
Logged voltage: 28 V
